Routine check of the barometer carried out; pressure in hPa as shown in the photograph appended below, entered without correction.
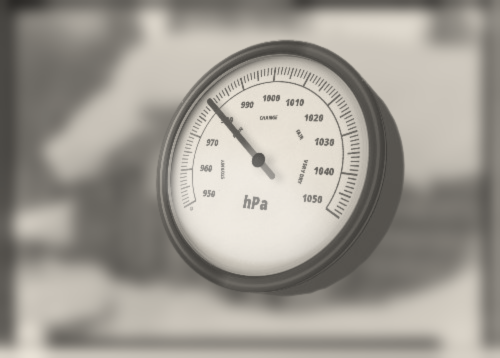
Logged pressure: 980 hPa
